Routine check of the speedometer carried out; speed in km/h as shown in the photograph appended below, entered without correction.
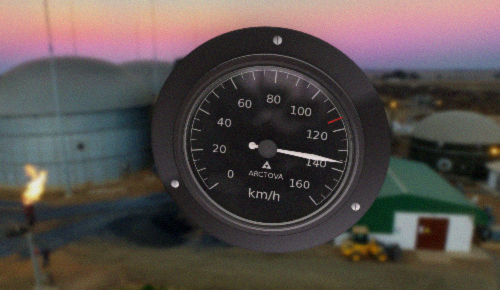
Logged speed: 135 km/h
